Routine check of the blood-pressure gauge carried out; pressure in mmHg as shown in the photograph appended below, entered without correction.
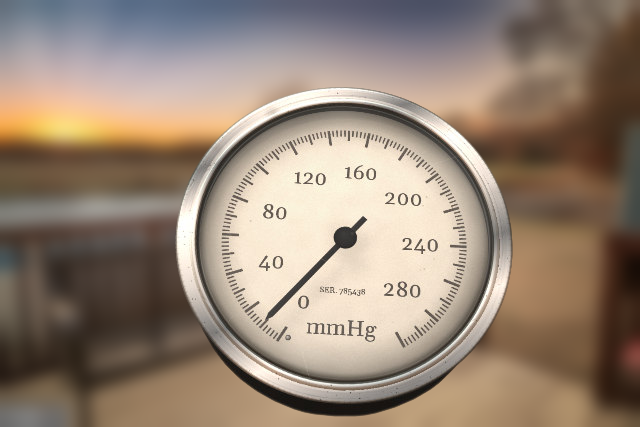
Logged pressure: 10 mmHg
